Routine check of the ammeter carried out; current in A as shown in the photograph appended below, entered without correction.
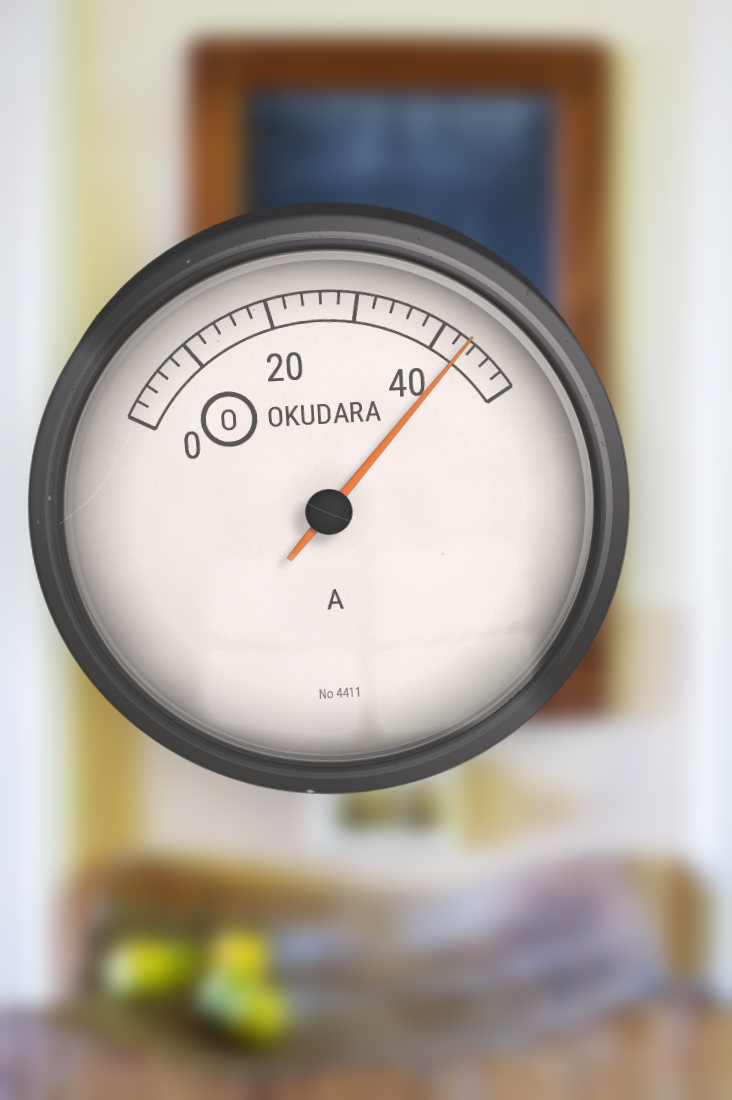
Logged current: 43 A
